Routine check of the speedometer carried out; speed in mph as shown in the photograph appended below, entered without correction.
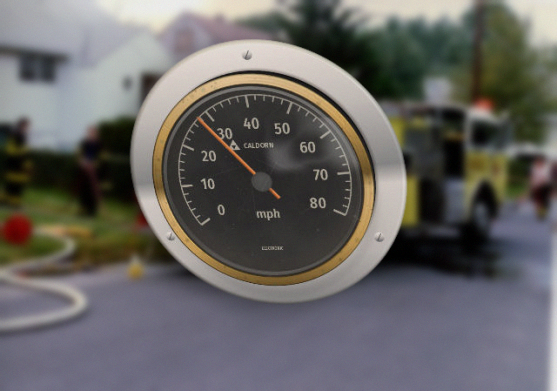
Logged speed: 28 mph
